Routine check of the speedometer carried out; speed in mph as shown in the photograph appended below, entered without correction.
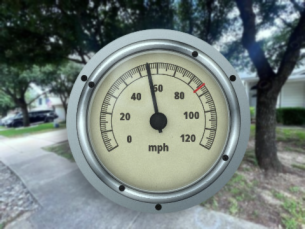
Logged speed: 55 mph
